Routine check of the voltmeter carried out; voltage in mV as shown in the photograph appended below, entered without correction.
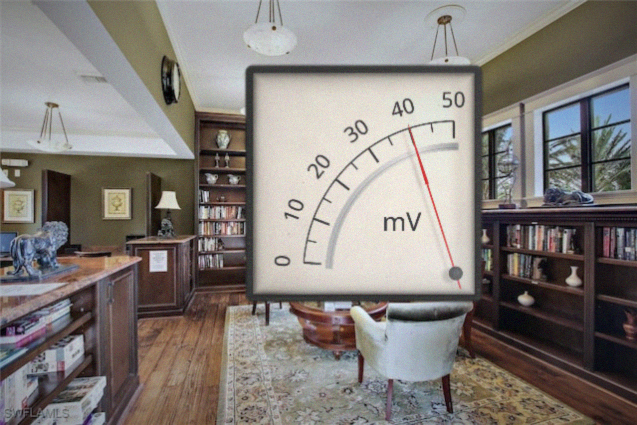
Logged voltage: 40 mV
